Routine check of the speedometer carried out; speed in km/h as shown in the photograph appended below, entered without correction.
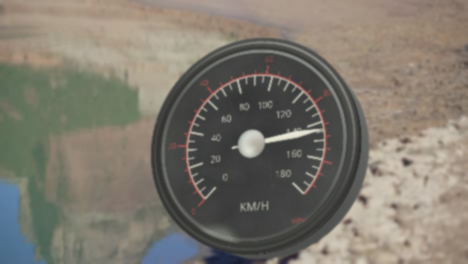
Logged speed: 145 km/h
